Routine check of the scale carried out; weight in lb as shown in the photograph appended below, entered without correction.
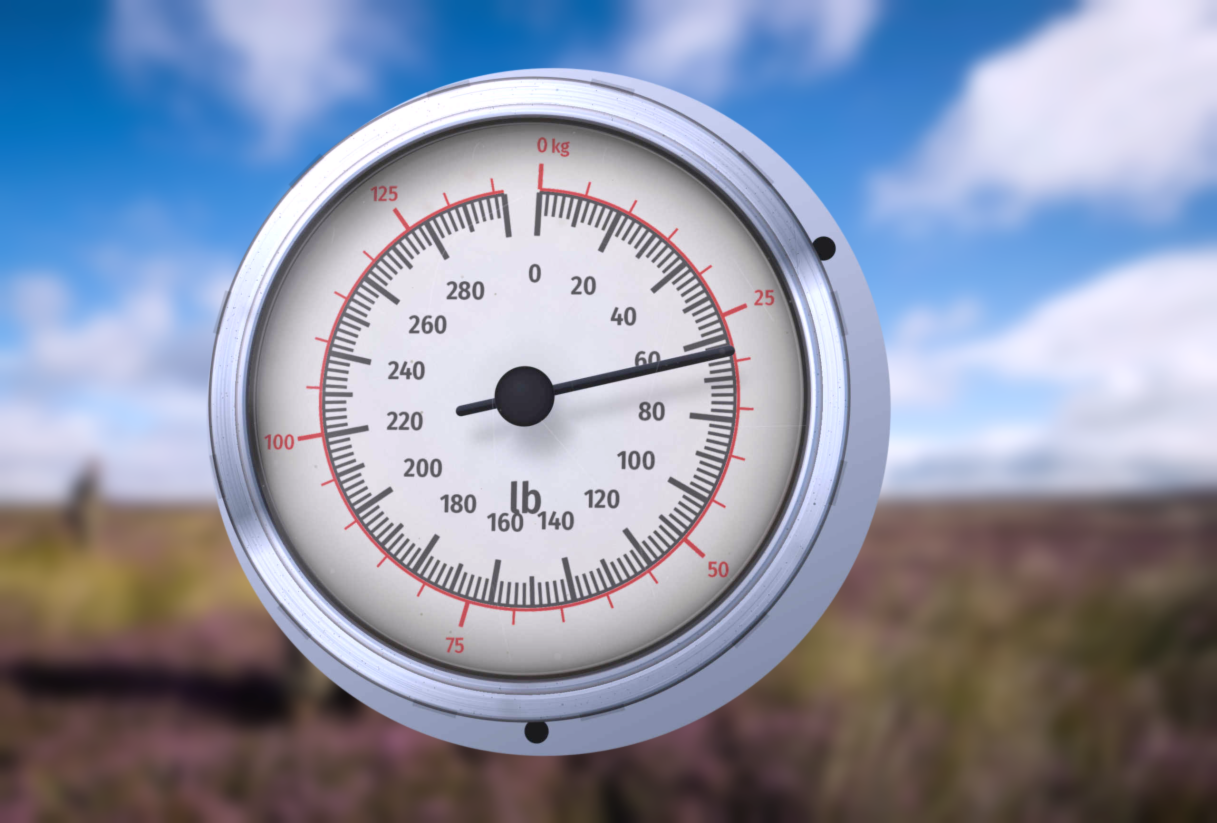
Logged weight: 64 lb
